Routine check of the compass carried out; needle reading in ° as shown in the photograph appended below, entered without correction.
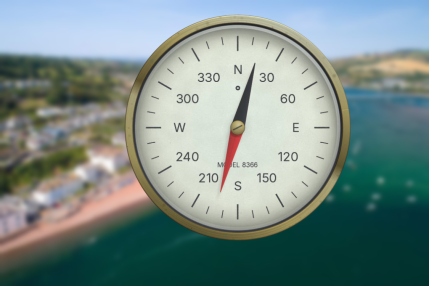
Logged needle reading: 195 °
